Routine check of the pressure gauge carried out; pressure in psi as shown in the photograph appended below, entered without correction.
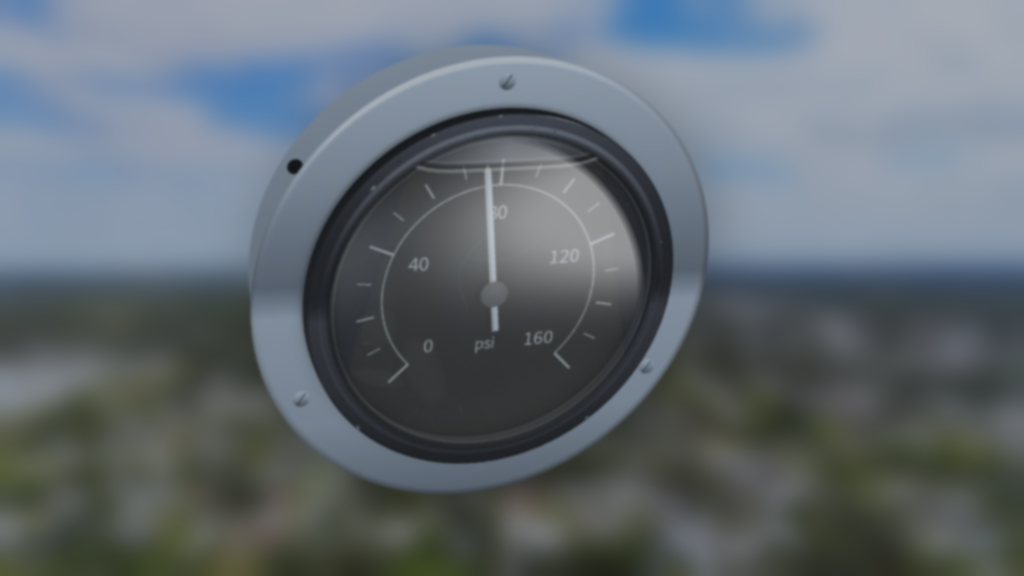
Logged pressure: 75 psi
